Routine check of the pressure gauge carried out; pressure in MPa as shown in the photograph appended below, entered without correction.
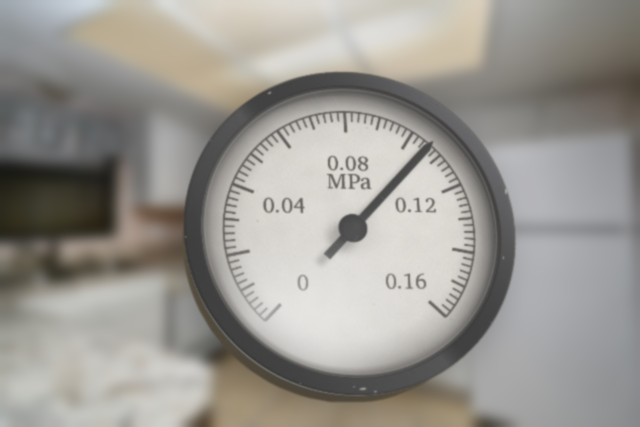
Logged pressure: 0.106 MPa
